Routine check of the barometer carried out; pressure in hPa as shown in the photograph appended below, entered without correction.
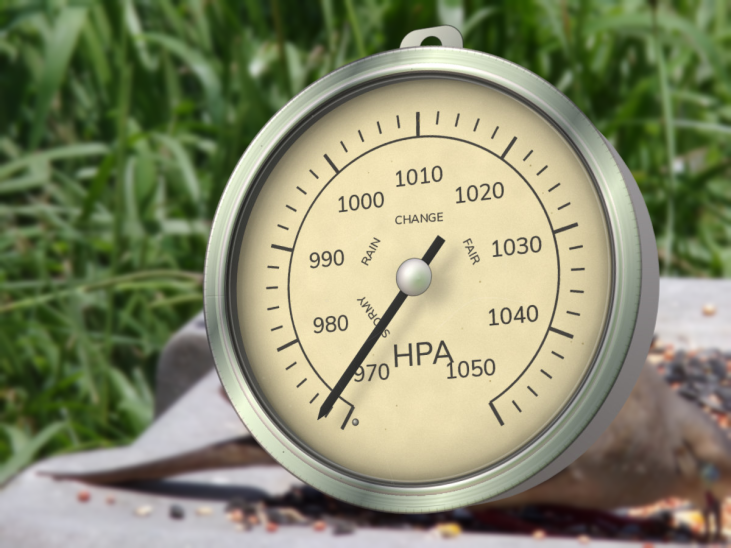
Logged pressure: 972 hPa
